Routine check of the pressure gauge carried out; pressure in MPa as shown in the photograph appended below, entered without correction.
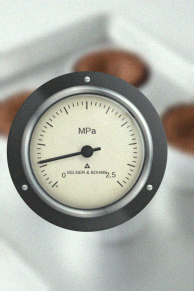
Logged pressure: 0.3 MPa
